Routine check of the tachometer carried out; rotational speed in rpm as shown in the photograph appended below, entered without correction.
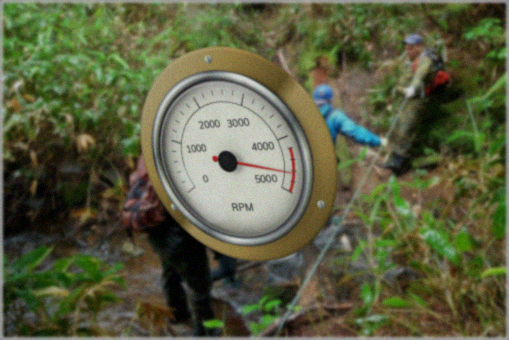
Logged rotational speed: 4600 rpm
